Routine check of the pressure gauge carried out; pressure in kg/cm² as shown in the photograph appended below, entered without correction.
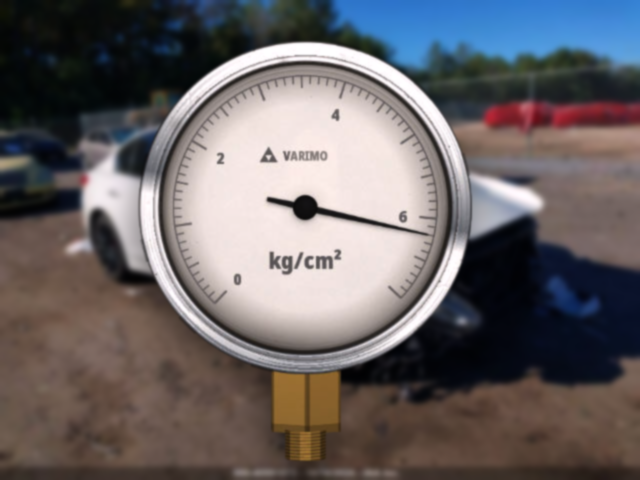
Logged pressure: 6.2 kg/cm²
